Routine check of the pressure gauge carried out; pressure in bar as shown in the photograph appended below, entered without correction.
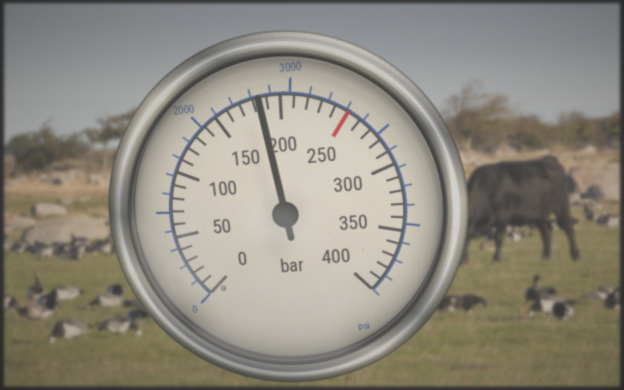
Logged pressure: 185 bar
